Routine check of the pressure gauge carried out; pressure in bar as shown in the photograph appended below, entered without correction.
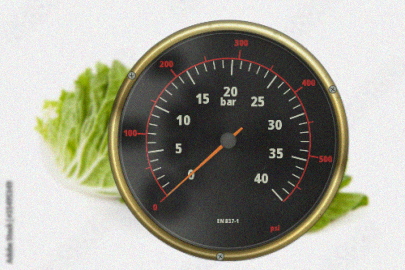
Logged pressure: 0 bar
